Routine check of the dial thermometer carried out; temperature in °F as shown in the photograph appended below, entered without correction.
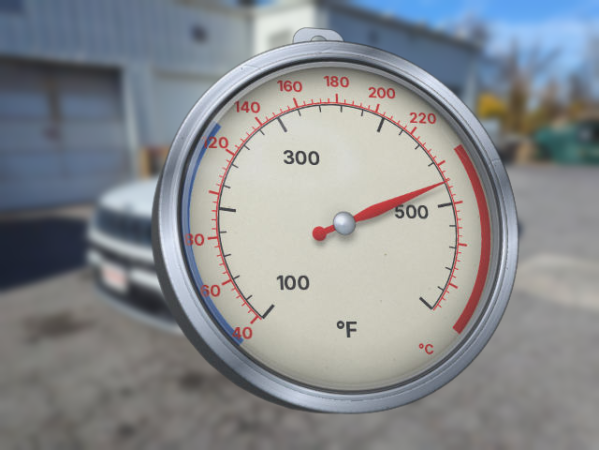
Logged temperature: 480 °F
